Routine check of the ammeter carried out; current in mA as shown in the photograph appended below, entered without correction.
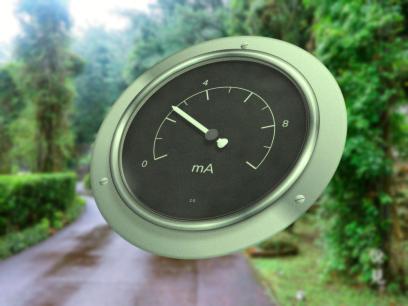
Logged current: 2.5 mA
